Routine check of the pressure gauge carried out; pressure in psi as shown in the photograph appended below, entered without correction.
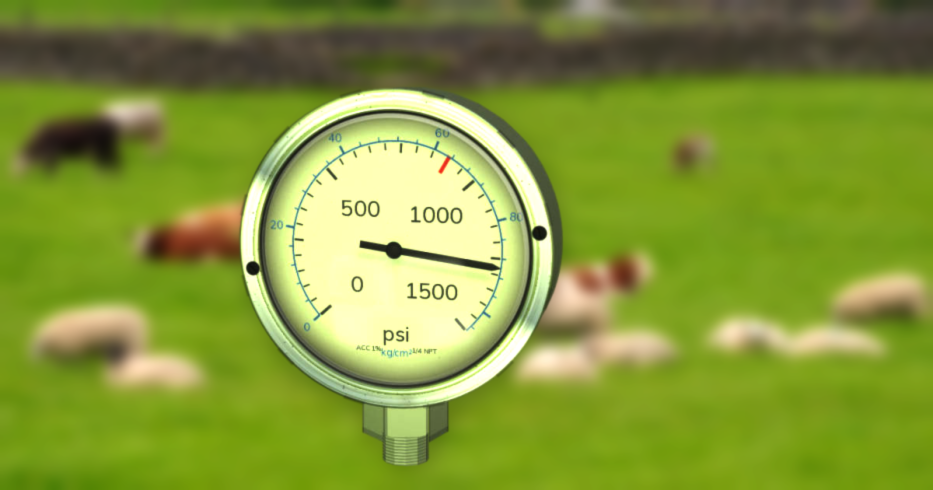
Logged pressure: 1275 psi
